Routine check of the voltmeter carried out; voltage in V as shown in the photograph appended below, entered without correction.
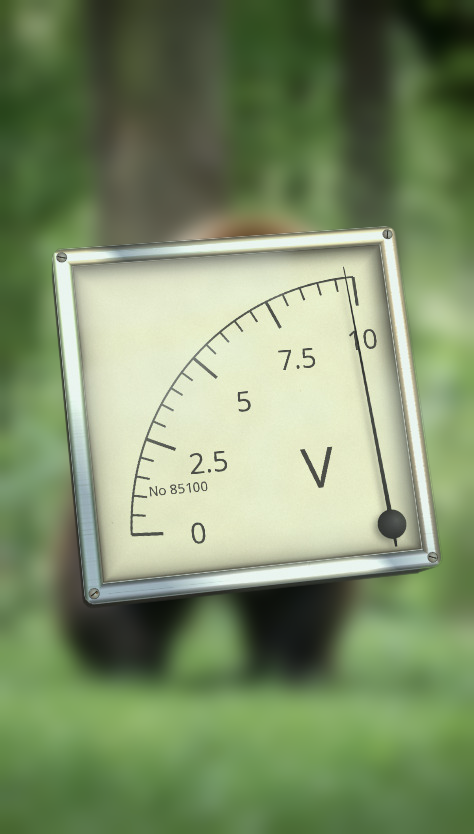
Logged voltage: 9.75 V
